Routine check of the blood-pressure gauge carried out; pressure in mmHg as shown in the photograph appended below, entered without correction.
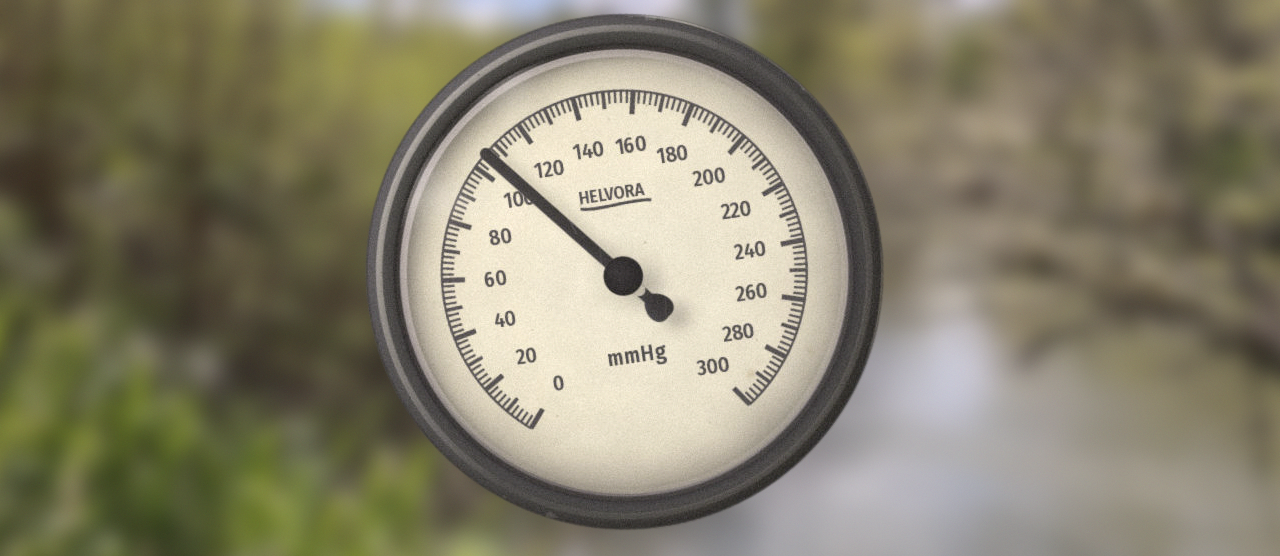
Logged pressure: 106 mmHg
